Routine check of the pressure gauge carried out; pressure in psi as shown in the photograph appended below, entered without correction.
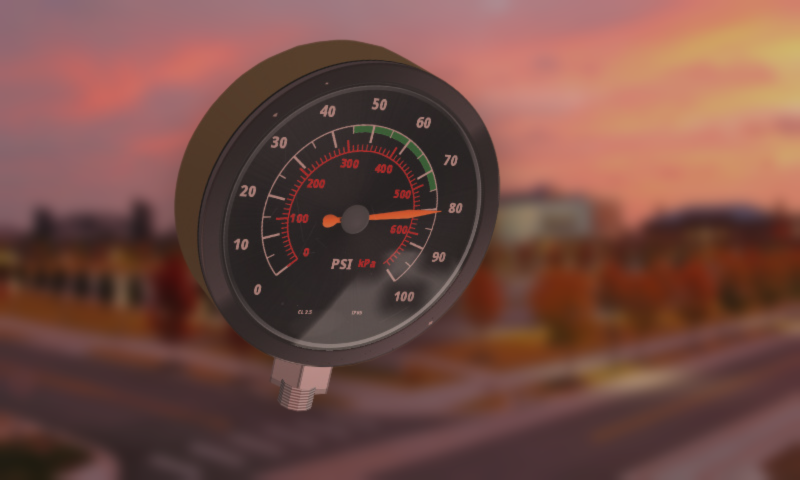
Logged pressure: 80 psi
